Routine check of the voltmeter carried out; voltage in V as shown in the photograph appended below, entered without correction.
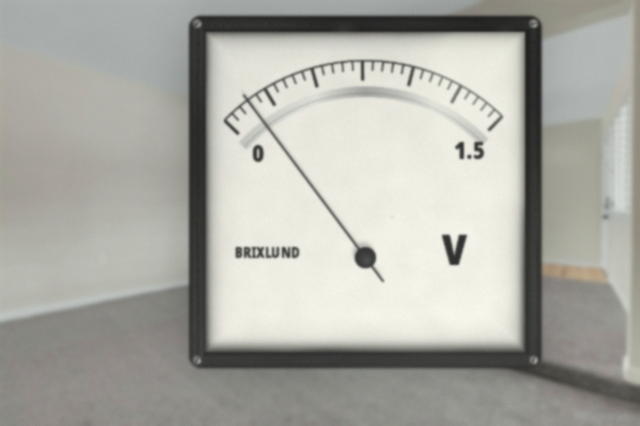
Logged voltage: 0.15 V
